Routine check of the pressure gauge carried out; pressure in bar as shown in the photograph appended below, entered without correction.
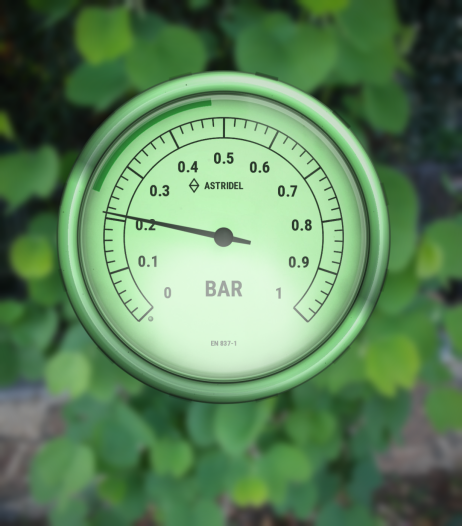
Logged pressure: 0.21 bar
